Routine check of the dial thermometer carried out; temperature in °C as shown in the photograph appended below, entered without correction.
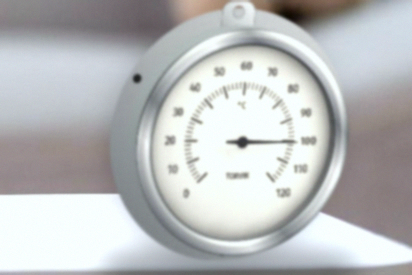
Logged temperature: 100 °C
